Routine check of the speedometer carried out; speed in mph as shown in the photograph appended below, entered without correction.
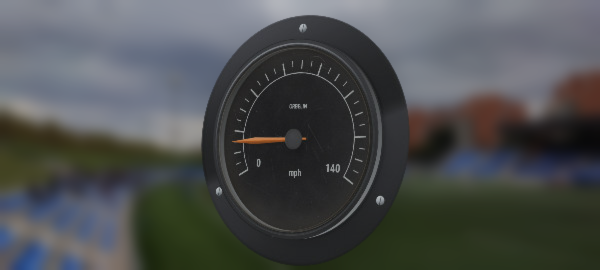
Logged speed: 15 mph
